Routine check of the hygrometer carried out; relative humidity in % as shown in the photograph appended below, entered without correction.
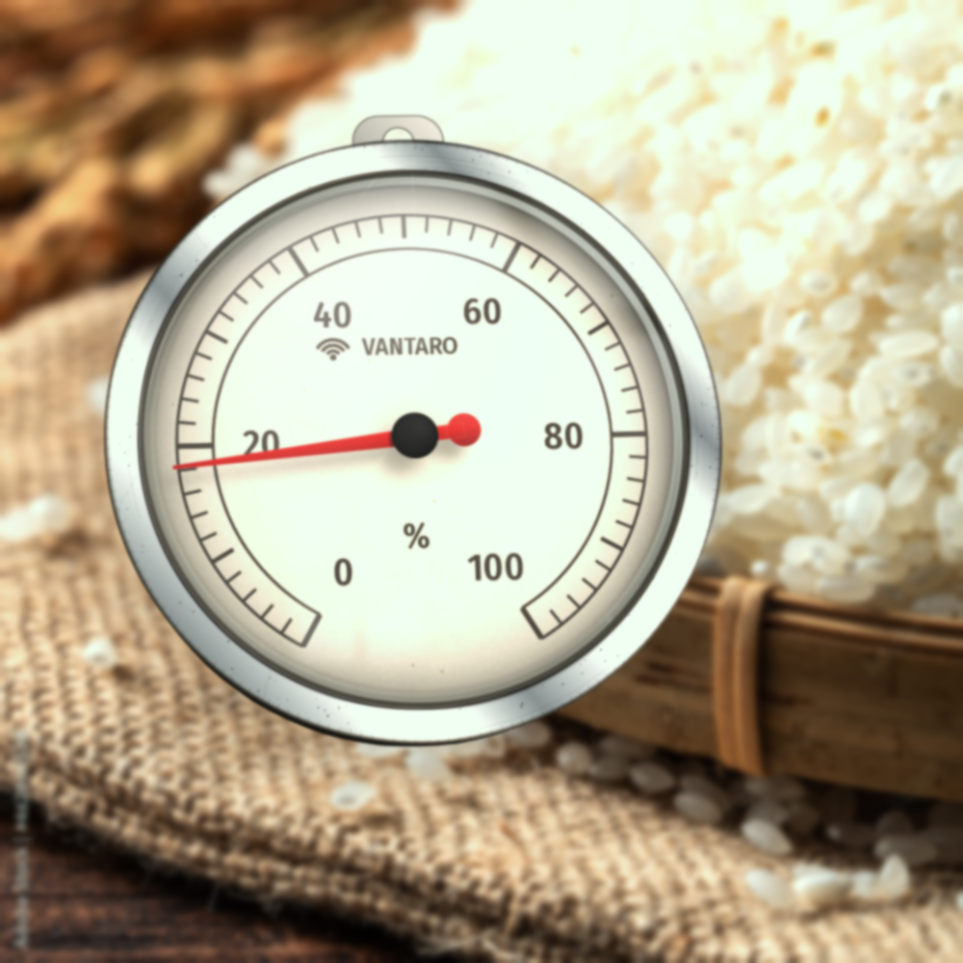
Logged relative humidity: 18 %
